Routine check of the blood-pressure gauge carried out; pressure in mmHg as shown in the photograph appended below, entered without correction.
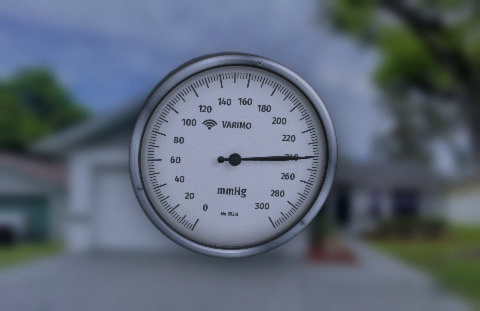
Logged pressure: 240 mmHg
